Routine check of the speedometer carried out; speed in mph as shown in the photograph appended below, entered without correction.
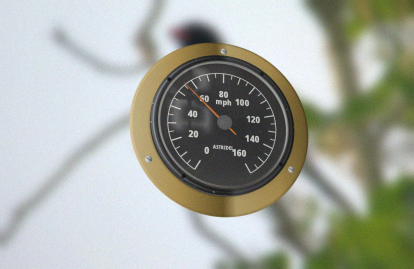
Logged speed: 55 mph
